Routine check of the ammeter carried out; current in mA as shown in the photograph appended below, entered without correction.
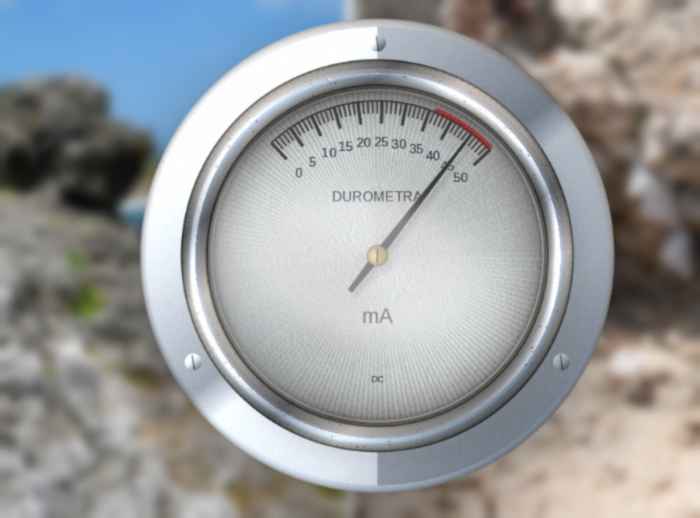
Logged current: 45 mA
